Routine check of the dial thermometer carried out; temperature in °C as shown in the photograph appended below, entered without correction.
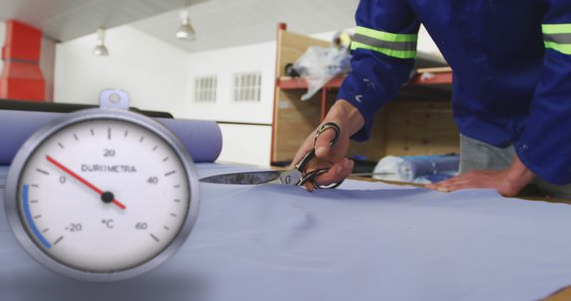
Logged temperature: 4 °C
